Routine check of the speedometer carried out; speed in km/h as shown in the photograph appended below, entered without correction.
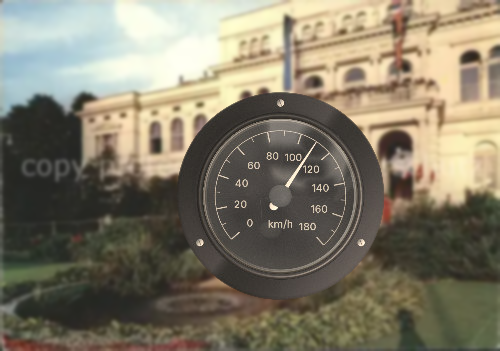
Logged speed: 110 km/h
